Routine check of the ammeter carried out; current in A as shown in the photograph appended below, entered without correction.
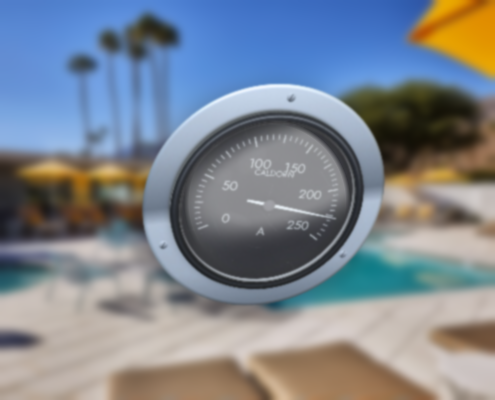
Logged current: 225 A
